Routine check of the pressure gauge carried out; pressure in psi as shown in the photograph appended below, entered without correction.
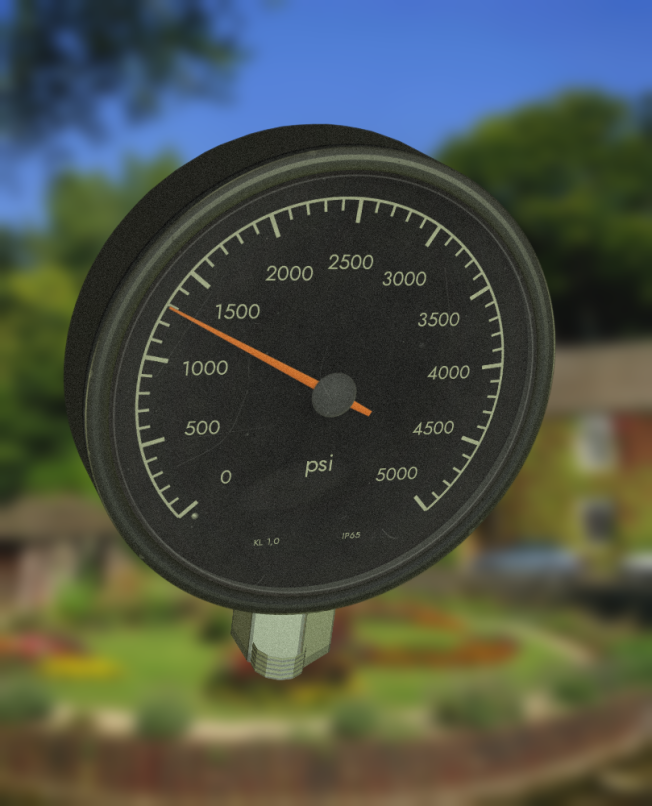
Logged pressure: 1300 psi
